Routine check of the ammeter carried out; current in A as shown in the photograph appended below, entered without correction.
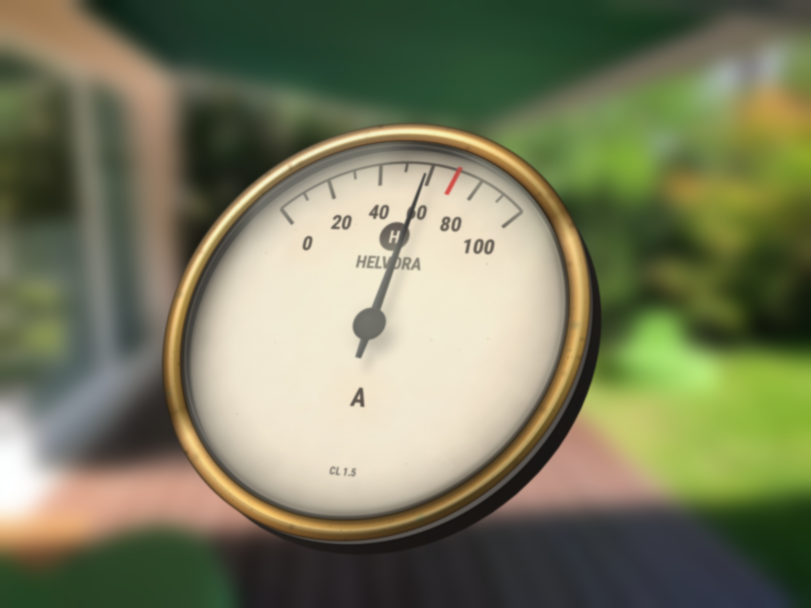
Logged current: 60 A
